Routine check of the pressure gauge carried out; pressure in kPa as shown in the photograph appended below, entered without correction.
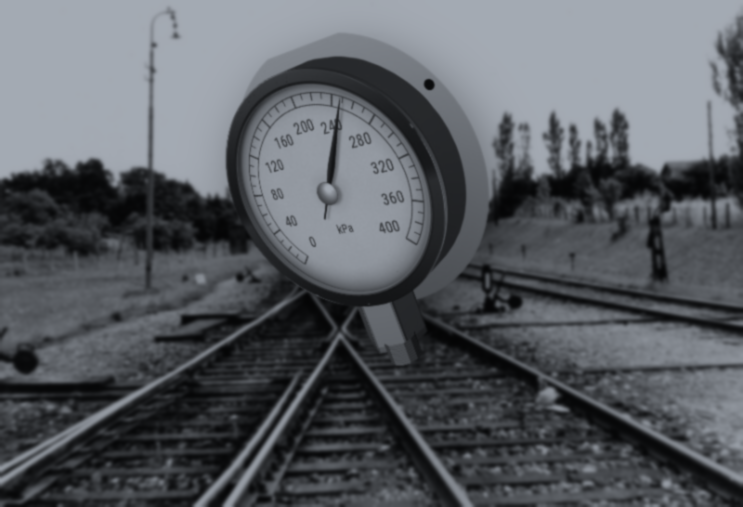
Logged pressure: 250 kPa
